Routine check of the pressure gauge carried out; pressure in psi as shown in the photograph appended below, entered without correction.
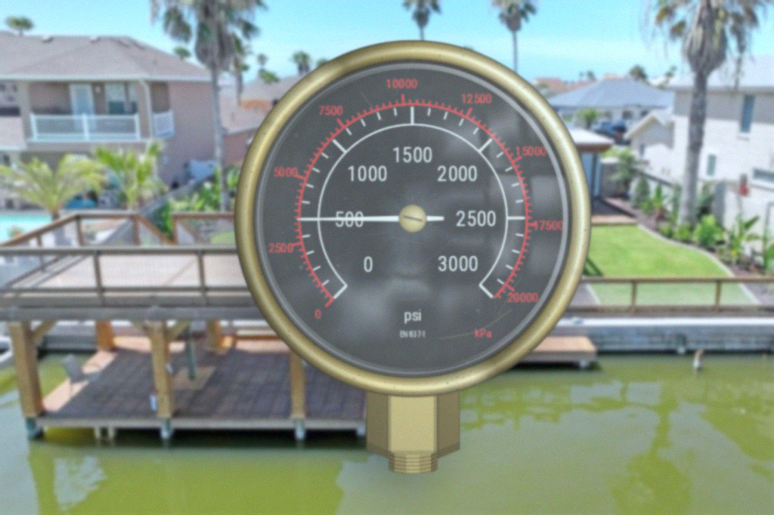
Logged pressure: 500 psi
